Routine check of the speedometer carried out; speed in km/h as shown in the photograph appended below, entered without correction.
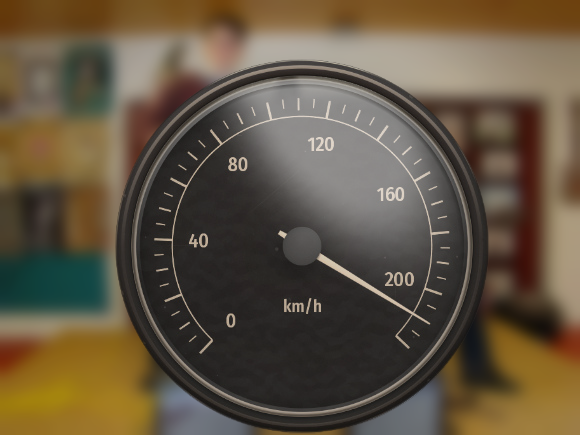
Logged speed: 210 km/h
